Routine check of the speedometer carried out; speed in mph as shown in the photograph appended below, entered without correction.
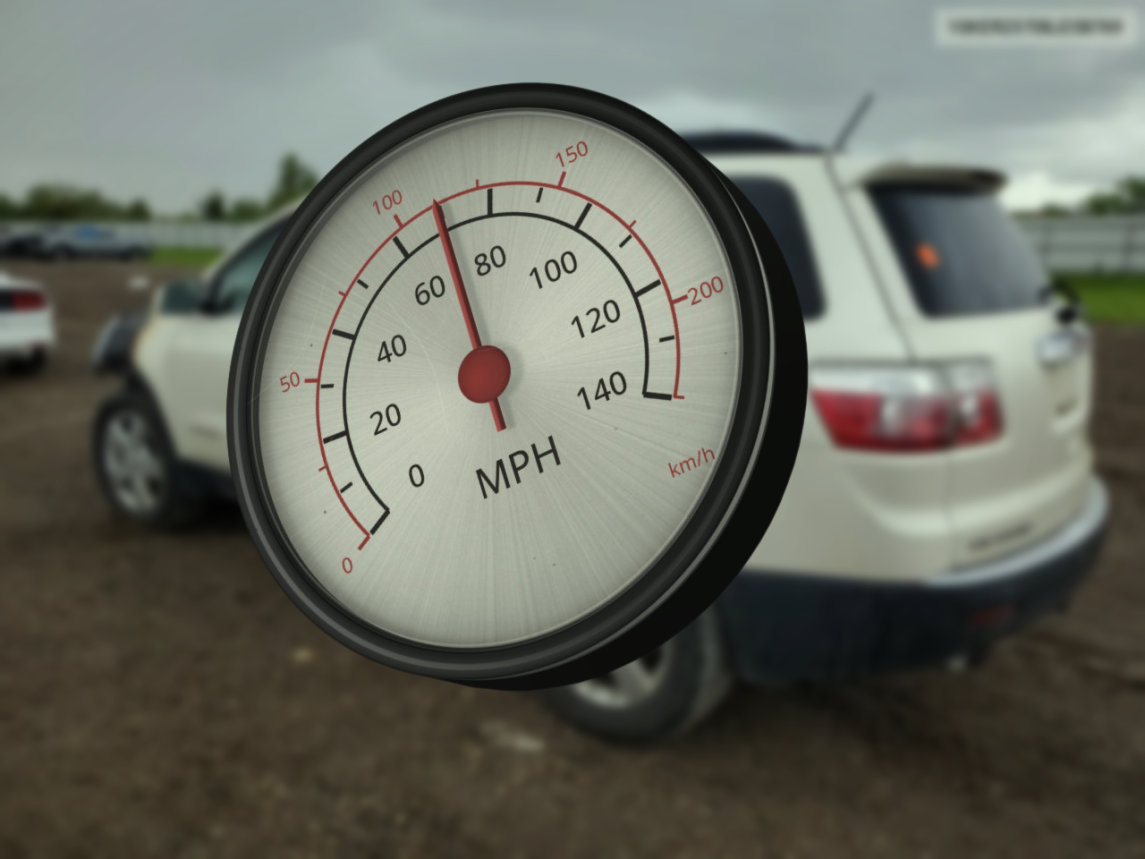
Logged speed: 70 mph
